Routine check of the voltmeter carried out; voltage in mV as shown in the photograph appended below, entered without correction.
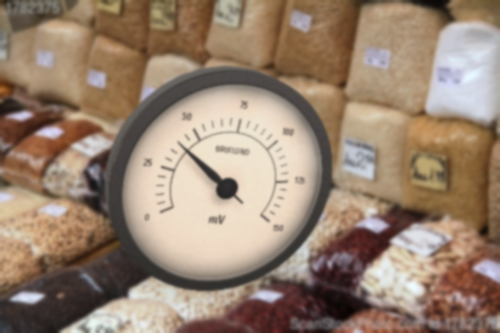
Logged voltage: 40 mV
